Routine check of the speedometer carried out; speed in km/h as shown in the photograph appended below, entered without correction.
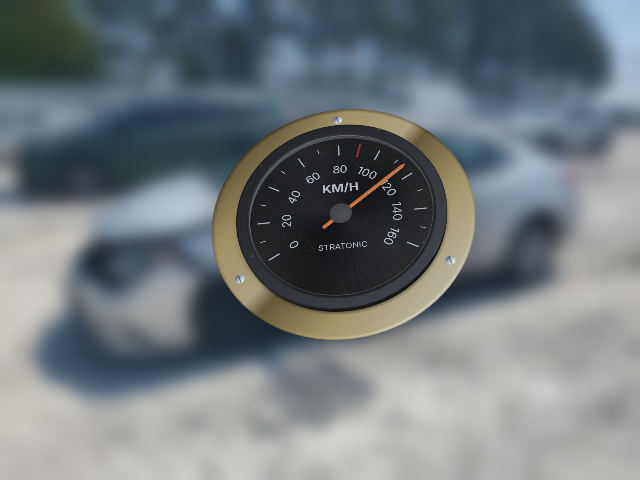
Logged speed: 115 km/h
